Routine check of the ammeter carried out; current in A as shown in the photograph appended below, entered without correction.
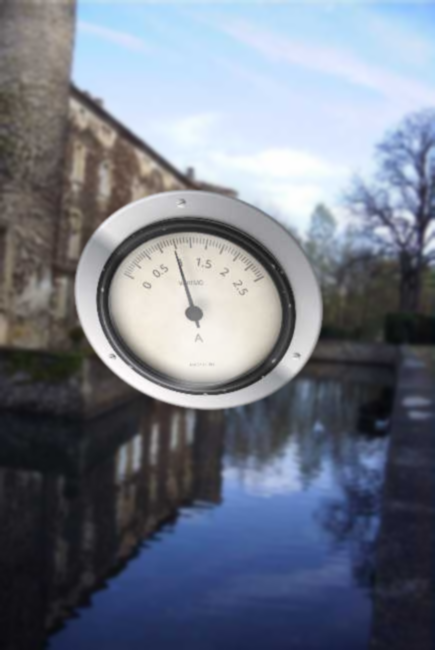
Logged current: 1 A
